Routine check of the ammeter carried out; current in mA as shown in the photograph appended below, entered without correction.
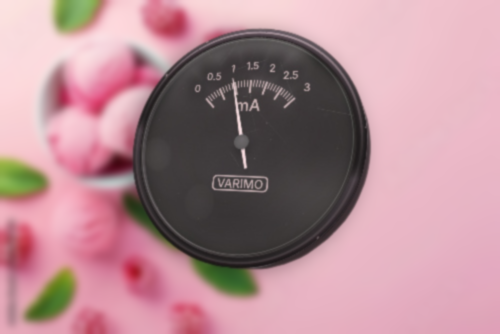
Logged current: 1 mA
